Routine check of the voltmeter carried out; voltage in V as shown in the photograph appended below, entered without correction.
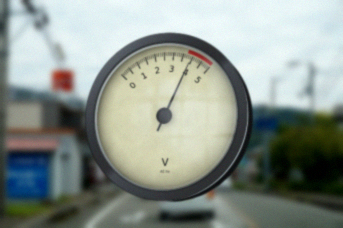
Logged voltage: 4 V
